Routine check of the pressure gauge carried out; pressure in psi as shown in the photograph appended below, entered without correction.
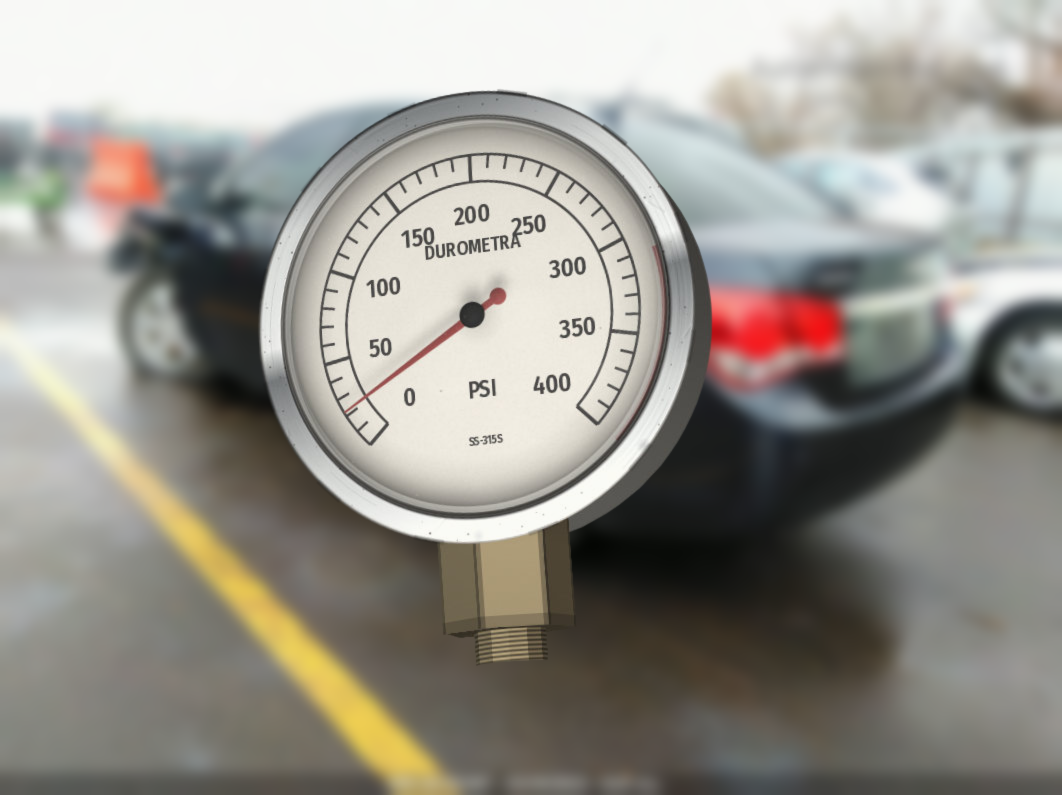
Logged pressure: 20 psi
